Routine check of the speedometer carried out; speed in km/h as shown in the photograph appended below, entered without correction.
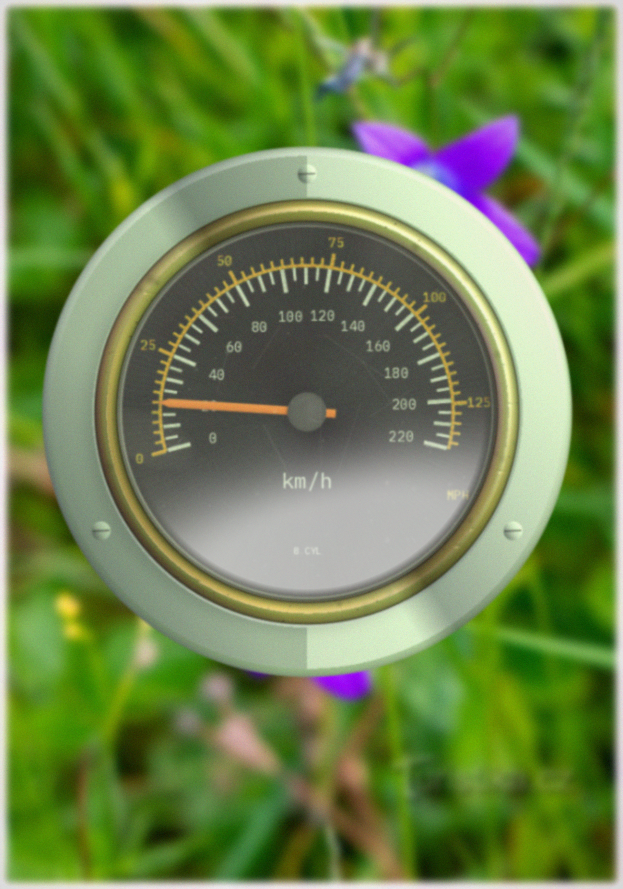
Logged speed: 20 km/h
